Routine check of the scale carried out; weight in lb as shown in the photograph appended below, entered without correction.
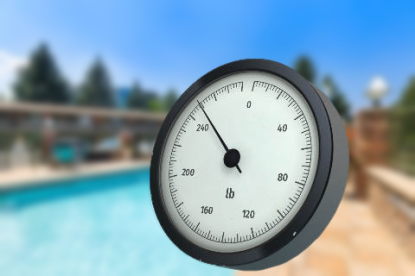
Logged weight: 250 lb
